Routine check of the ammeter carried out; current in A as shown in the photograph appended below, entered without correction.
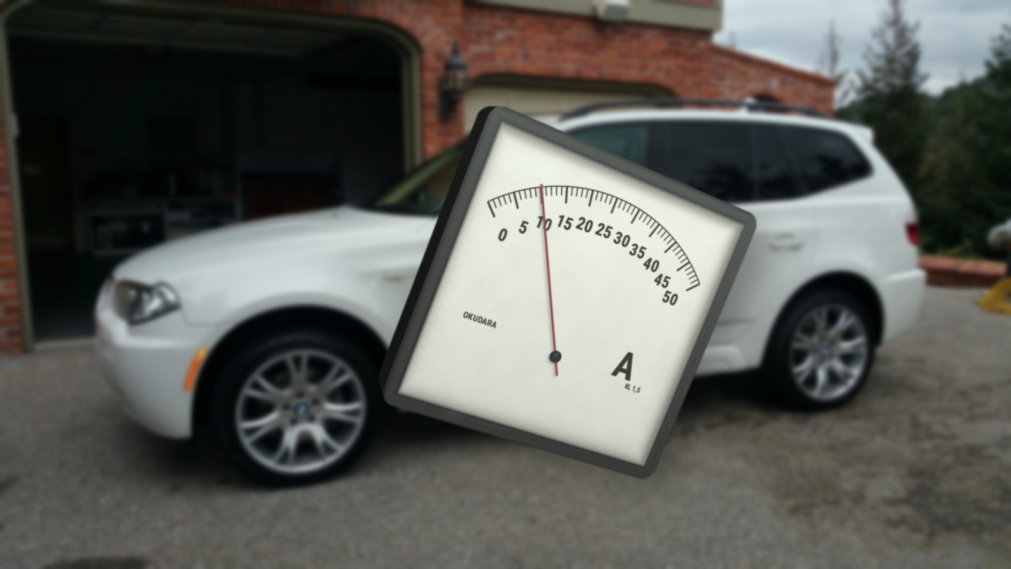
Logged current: 10 A
